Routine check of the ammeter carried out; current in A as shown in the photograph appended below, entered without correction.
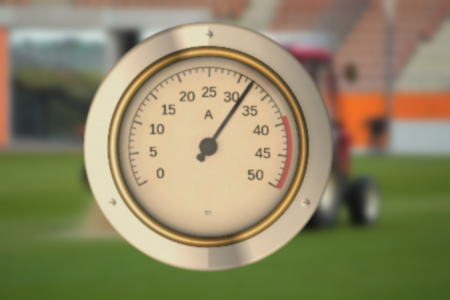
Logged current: 32 A
